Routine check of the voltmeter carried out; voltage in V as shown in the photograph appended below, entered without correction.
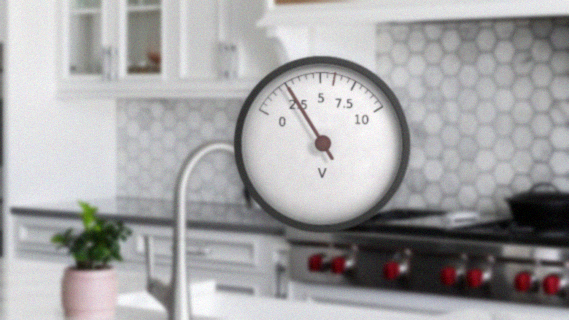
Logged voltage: 2.5 V
